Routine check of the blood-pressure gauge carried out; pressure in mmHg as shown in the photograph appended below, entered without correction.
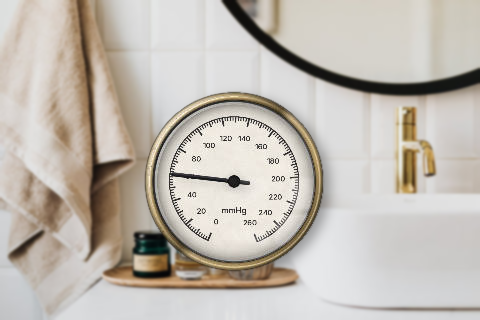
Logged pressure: 60 mmHg
